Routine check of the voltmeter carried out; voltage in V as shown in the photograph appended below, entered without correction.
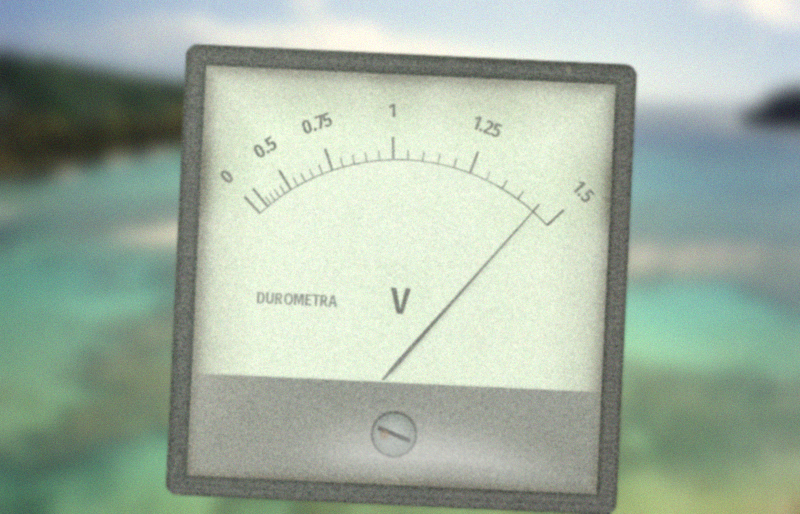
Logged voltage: 1.45 V
